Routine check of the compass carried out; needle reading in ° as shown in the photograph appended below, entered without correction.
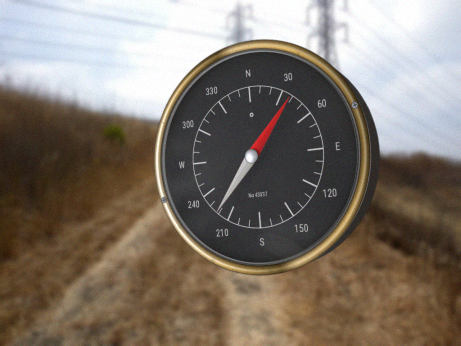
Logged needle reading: 40 °
